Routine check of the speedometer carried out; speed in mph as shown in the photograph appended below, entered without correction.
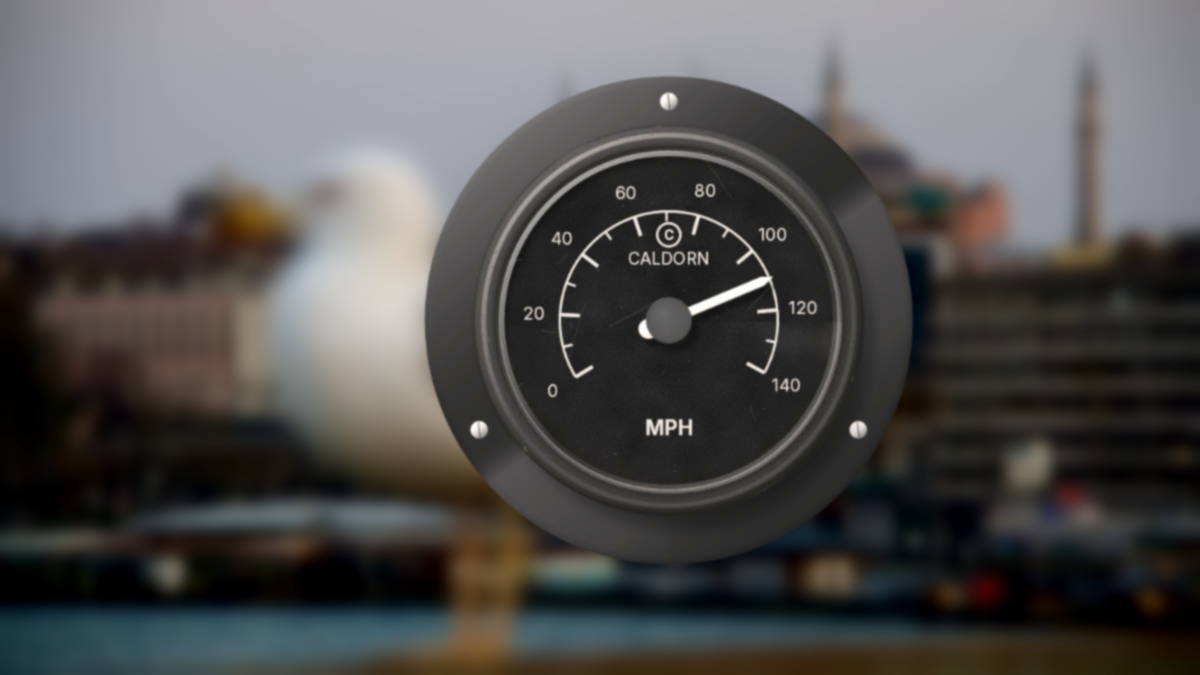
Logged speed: 110 mph
